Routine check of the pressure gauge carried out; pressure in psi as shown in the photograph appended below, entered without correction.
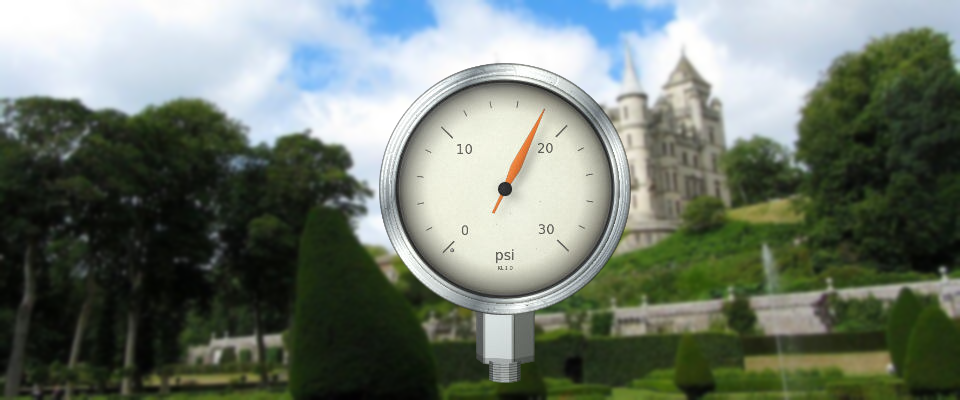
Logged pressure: 18 psi
